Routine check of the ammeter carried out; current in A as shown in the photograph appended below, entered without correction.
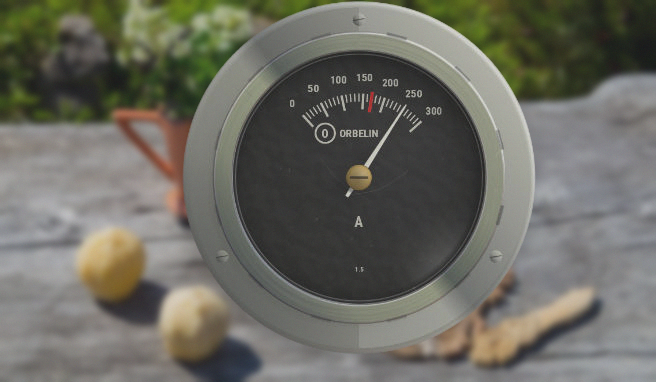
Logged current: 250 A
